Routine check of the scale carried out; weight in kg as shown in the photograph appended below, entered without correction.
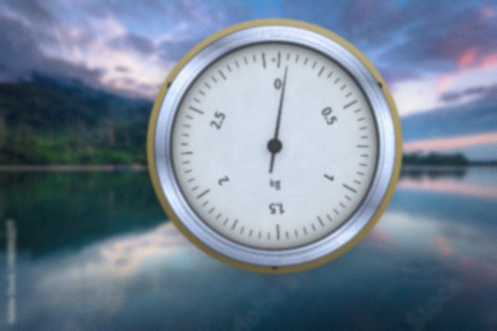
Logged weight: 0.05 kg
